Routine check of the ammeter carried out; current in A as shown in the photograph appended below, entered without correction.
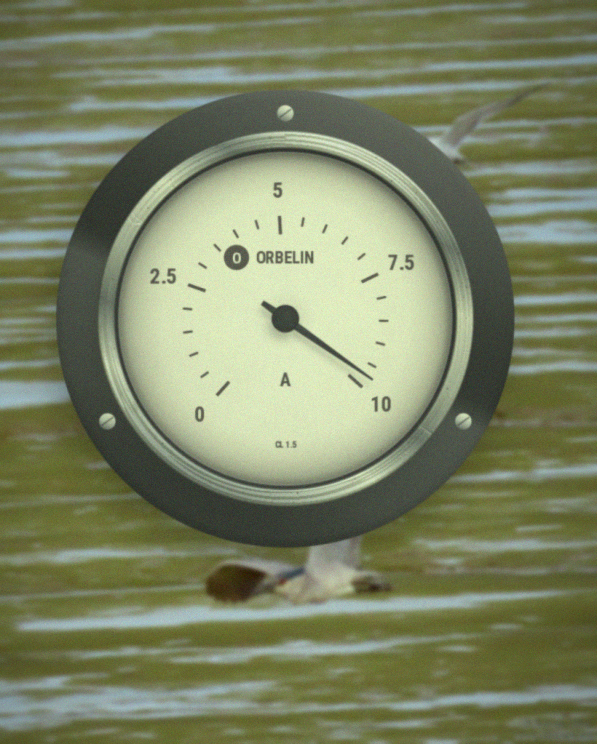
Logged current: 9.75 A
